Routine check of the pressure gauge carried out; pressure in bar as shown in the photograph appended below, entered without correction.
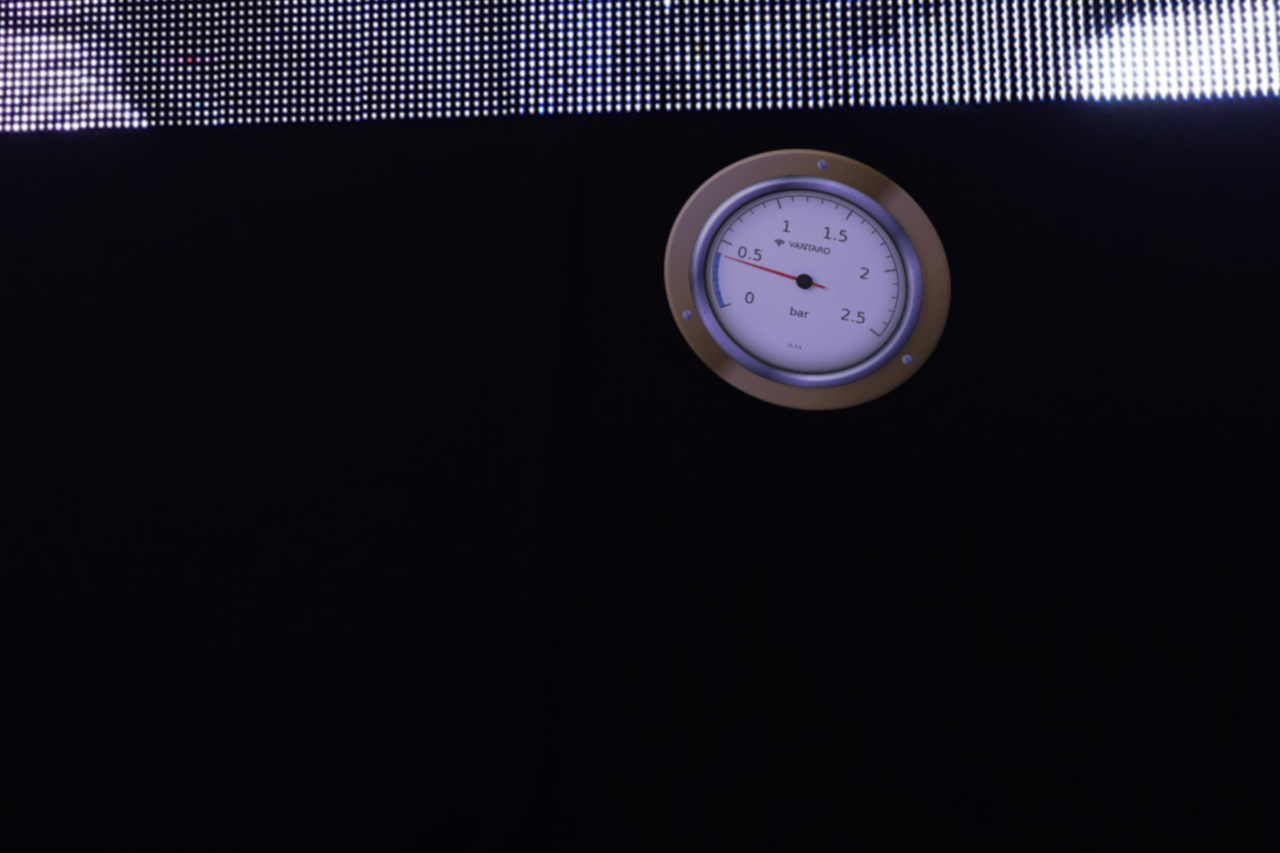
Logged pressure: 0.4 bar
